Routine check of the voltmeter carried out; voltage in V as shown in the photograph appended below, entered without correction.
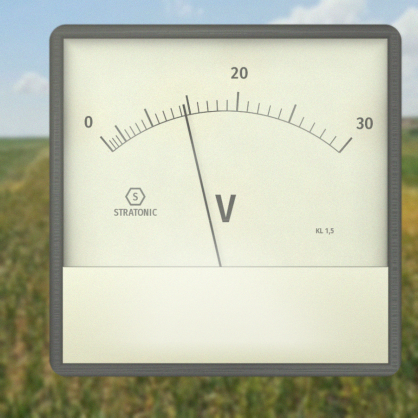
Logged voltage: 14.5 V
